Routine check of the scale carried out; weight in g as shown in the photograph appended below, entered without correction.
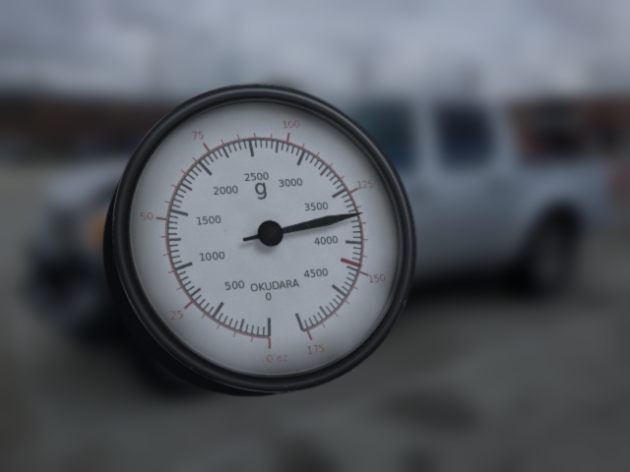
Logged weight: 3750 g
